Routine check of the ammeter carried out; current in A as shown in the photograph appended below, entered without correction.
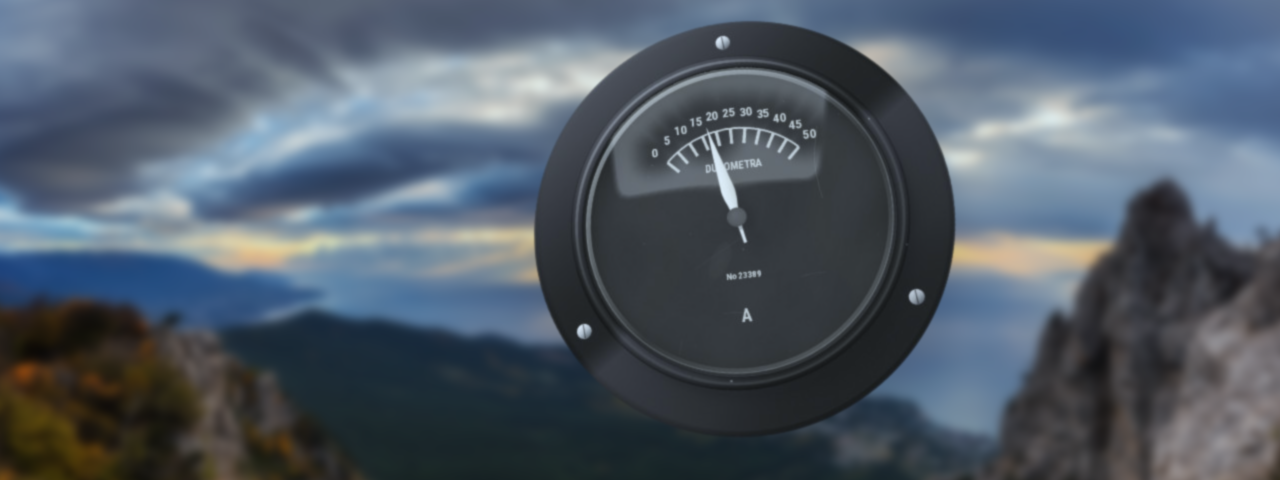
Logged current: 17.5 A
